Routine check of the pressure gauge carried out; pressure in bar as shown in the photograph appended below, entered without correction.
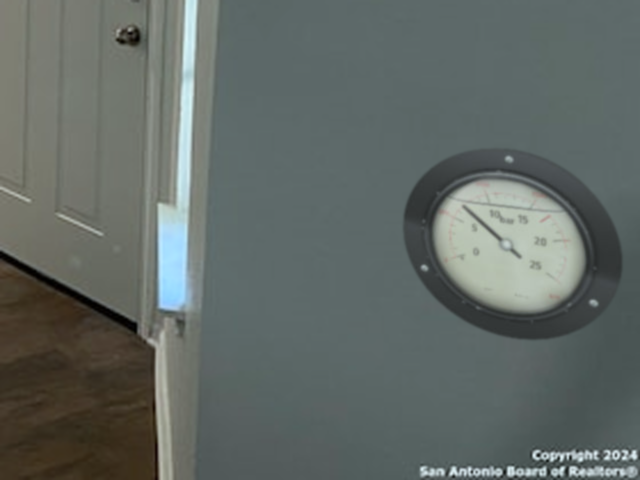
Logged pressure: 7 bar
